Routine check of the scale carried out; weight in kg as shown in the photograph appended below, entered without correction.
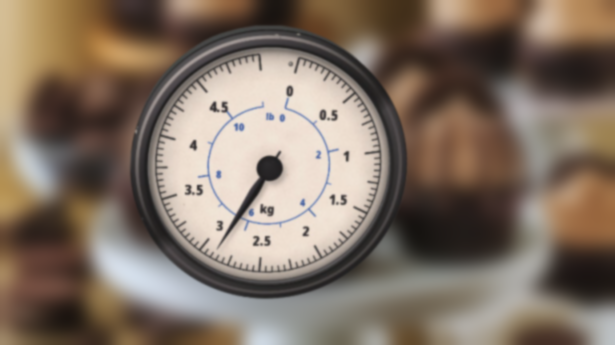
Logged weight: 2.9 kg
